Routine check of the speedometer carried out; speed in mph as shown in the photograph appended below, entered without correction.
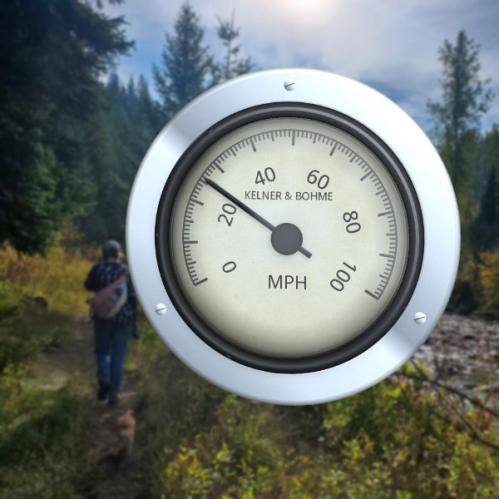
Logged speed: 26 mph
